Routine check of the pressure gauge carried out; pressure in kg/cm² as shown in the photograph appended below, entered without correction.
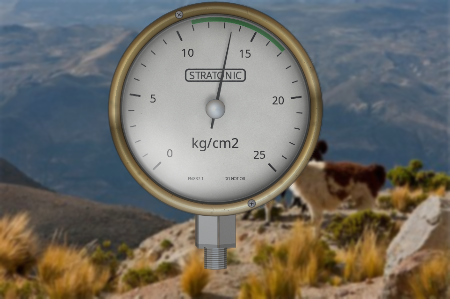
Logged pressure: 13.5 kg/cm²
